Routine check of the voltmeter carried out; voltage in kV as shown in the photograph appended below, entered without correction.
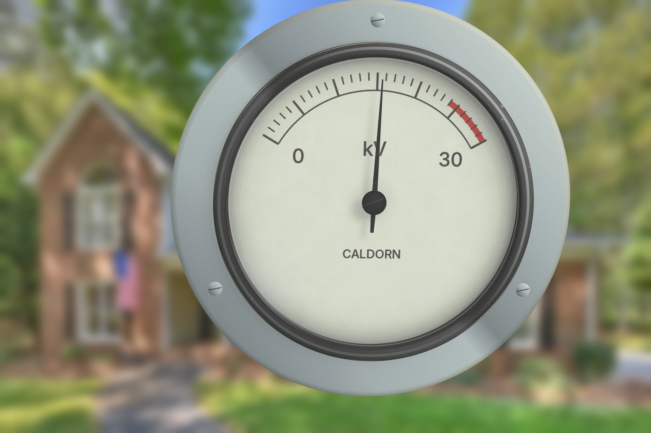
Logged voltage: 15.5 kV
